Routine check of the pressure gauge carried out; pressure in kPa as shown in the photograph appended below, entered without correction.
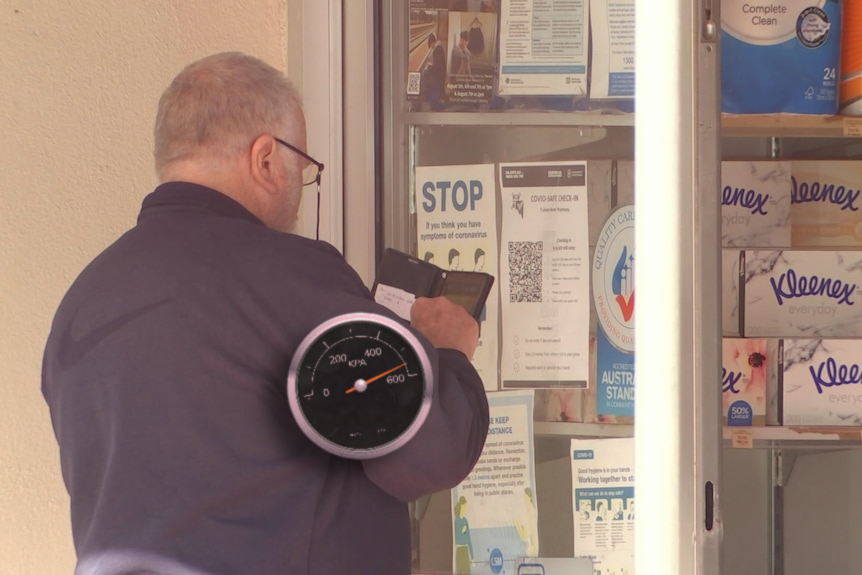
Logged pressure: 550 kPa
